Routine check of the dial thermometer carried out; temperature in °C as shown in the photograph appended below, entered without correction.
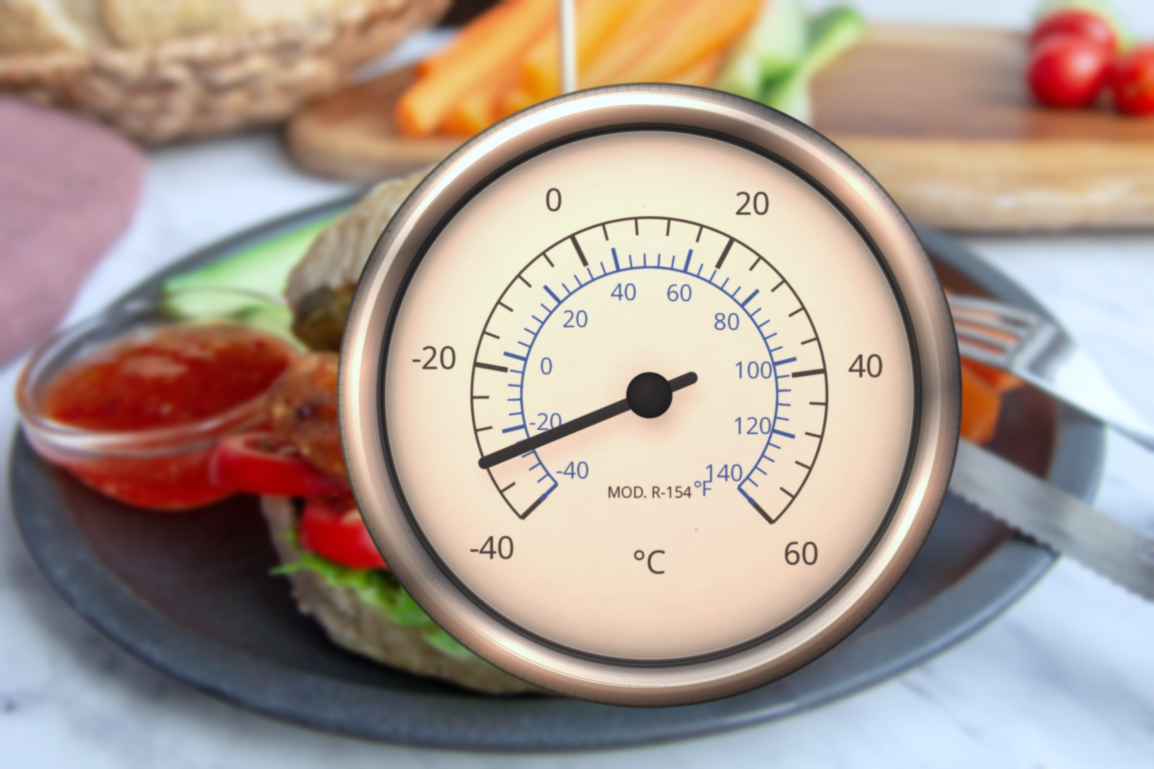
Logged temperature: -32 °C
